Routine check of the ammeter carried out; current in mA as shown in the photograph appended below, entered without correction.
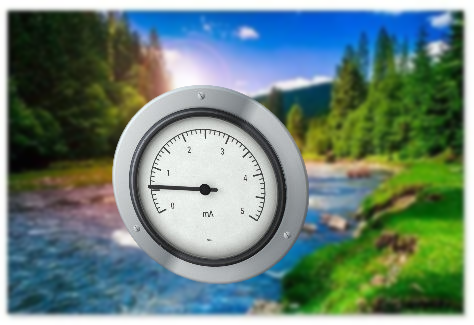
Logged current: 0.6 mA
